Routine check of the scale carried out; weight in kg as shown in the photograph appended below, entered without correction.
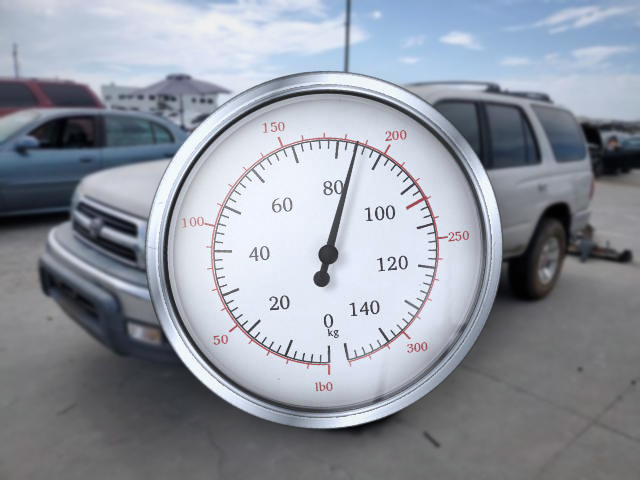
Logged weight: 84 kg
